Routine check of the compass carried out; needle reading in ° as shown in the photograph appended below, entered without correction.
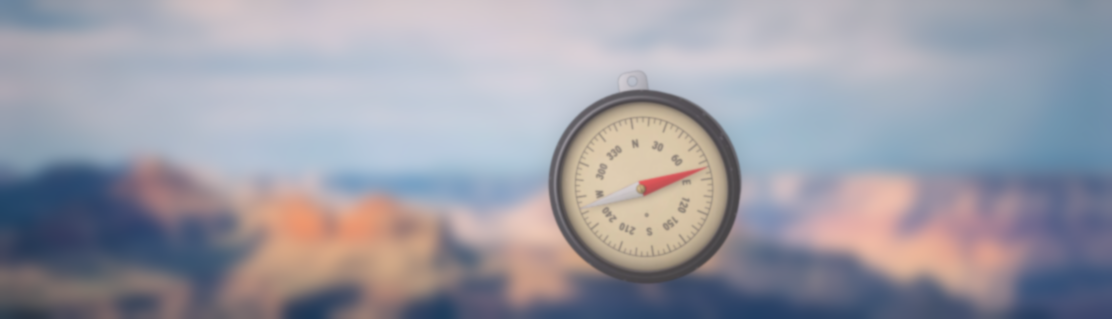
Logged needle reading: 80 °
